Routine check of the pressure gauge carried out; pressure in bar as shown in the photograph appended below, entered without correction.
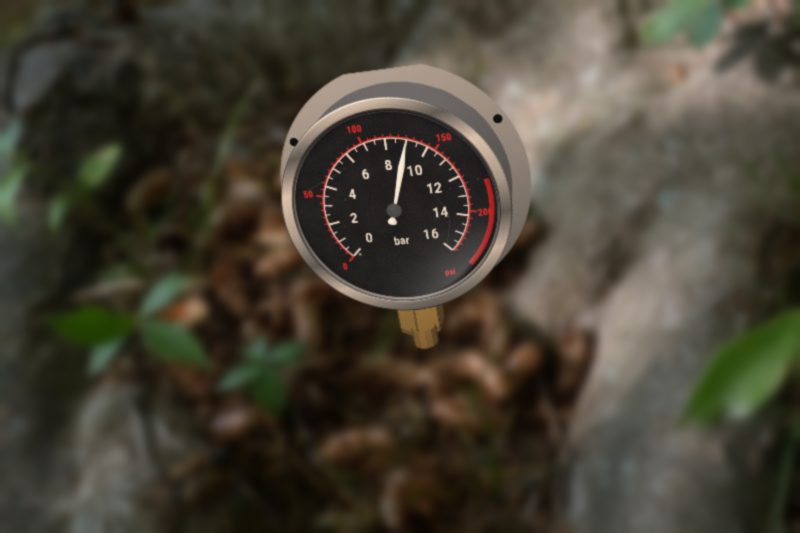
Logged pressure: 9 bar
